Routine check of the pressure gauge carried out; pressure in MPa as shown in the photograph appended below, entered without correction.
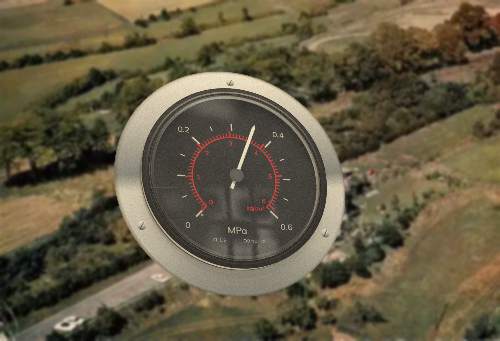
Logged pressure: 0.35 MPa
